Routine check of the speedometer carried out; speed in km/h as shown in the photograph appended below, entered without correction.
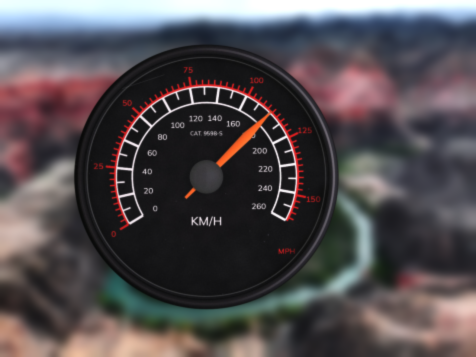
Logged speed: 180 km/h
